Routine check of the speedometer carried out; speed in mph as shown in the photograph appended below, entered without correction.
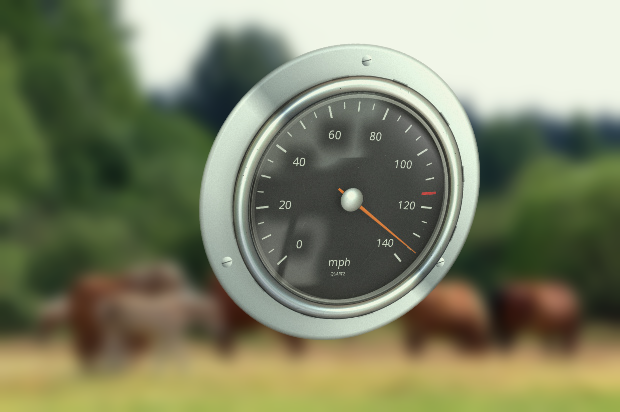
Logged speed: 135 mph
